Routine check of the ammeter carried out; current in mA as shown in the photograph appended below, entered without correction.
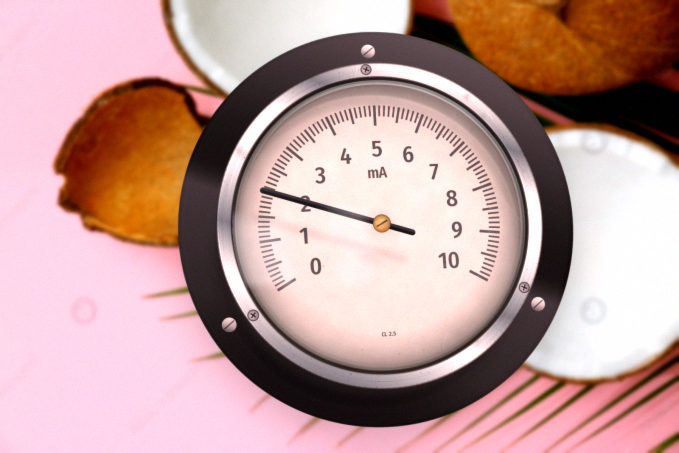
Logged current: 2 mA
